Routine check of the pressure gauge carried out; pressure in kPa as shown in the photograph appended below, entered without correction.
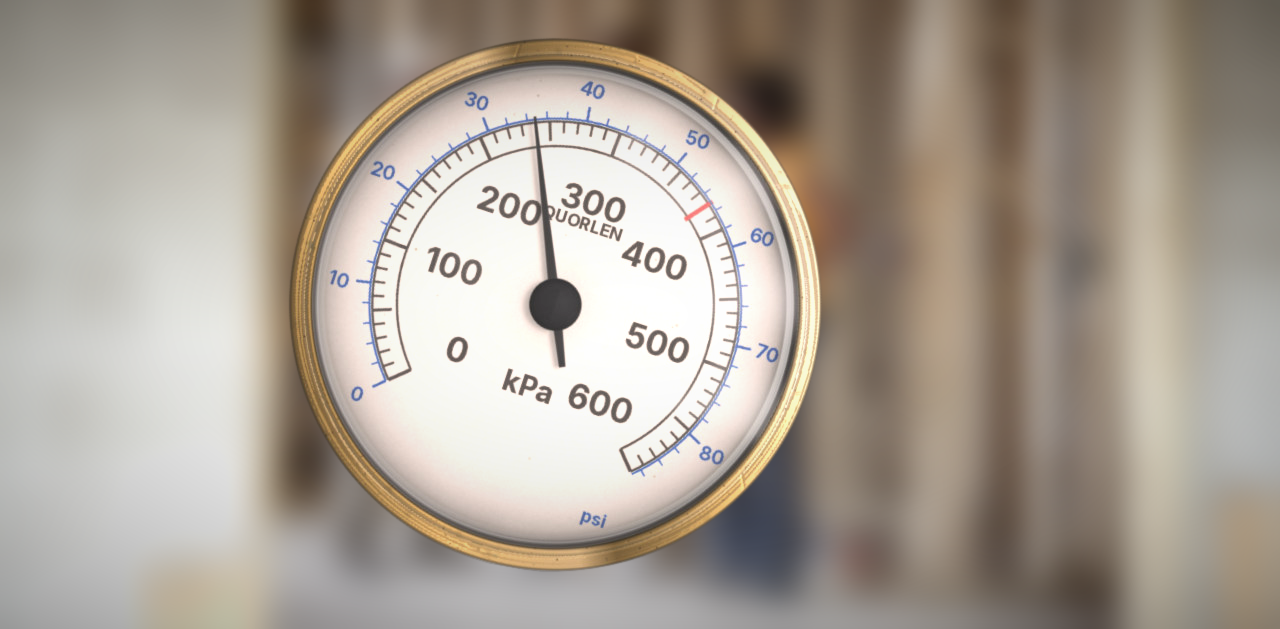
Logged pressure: 240 kPa
